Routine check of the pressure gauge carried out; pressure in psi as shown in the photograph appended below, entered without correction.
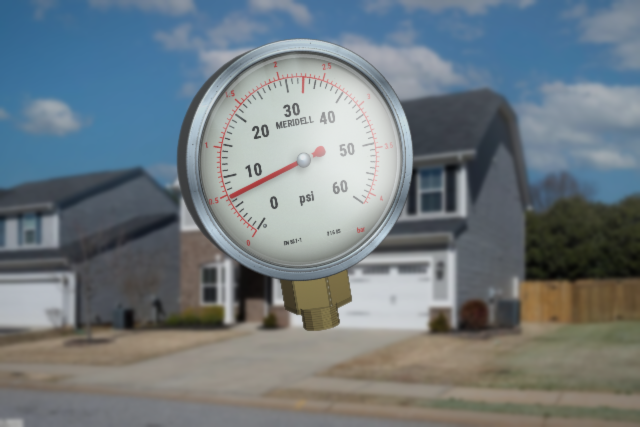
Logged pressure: 7 psi
